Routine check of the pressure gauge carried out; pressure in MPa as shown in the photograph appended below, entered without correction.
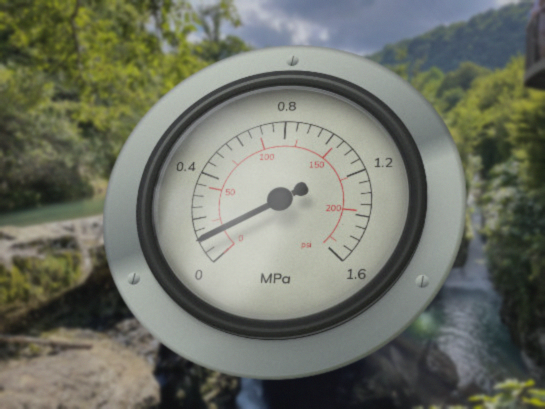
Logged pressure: 0.1 MPa
